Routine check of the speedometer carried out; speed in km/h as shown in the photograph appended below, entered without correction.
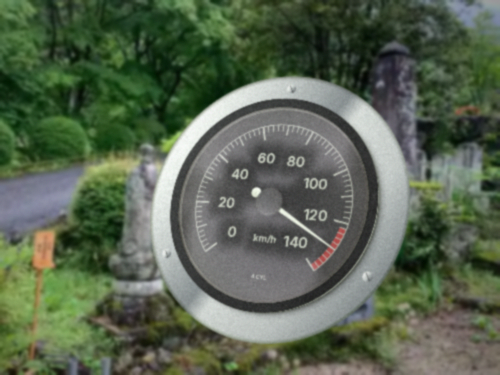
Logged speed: 130 km/h
